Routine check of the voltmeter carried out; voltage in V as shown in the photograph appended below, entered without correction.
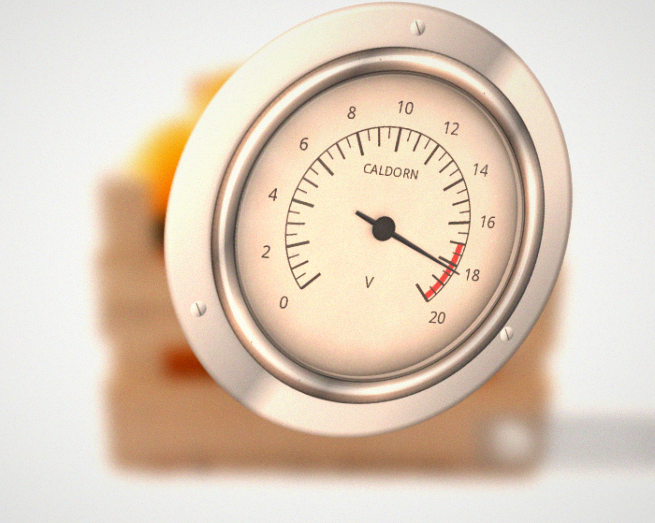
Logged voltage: 18.25 V
